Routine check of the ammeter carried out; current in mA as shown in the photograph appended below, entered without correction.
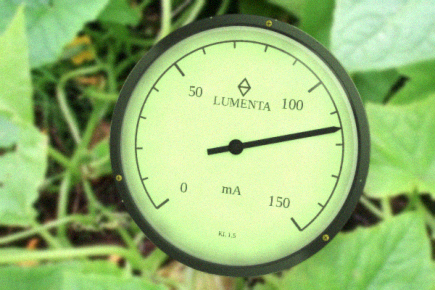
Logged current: 115 mA
